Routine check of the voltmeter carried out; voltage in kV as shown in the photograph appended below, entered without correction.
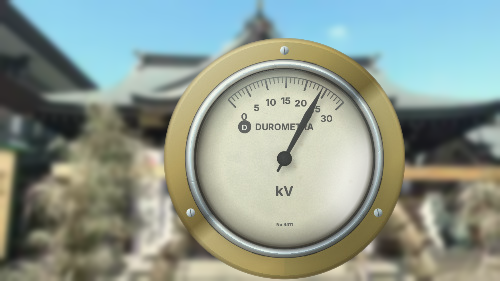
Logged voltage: 24 kV
